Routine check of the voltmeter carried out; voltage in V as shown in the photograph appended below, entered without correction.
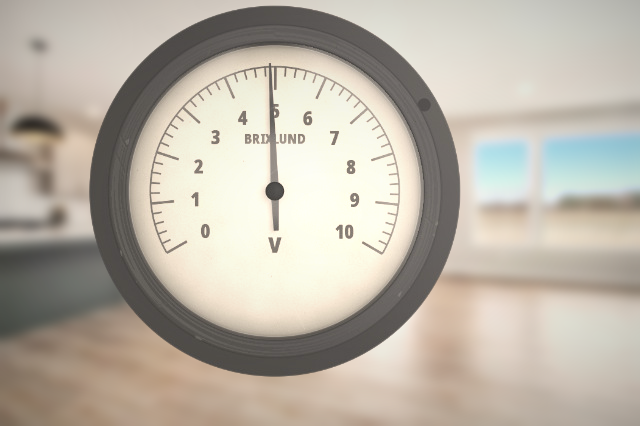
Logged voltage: 4.9 V
